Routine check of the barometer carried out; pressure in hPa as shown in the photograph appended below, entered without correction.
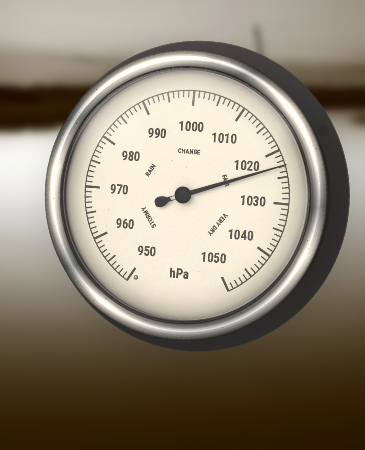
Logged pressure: 1023 hPa
